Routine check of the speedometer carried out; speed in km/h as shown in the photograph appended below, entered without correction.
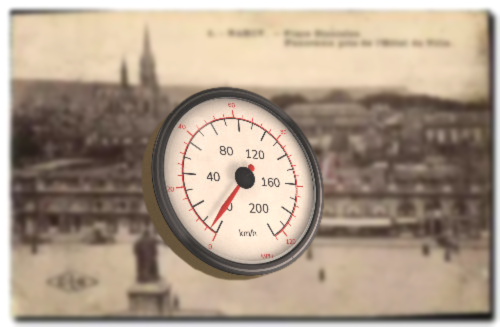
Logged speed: 5 km/h
